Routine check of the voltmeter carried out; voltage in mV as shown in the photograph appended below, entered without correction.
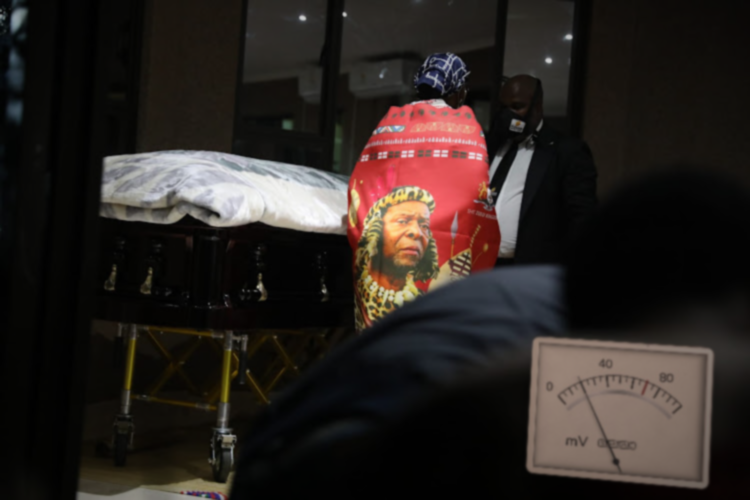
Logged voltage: 20 mV
